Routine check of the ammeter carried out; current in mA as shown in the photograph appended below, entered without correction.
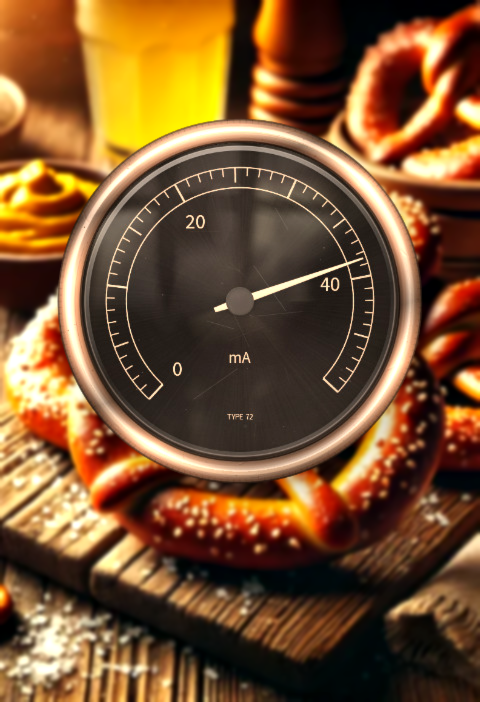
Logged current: 38.5 mA
